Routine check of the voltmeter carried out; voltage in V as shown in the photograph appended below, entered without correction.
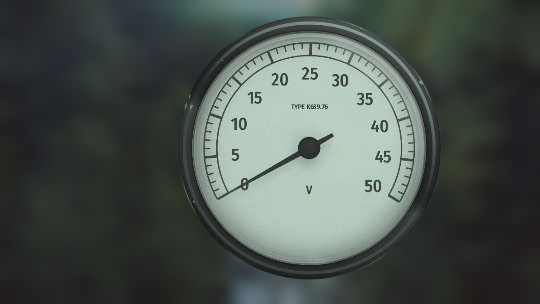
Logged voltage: 0 V
